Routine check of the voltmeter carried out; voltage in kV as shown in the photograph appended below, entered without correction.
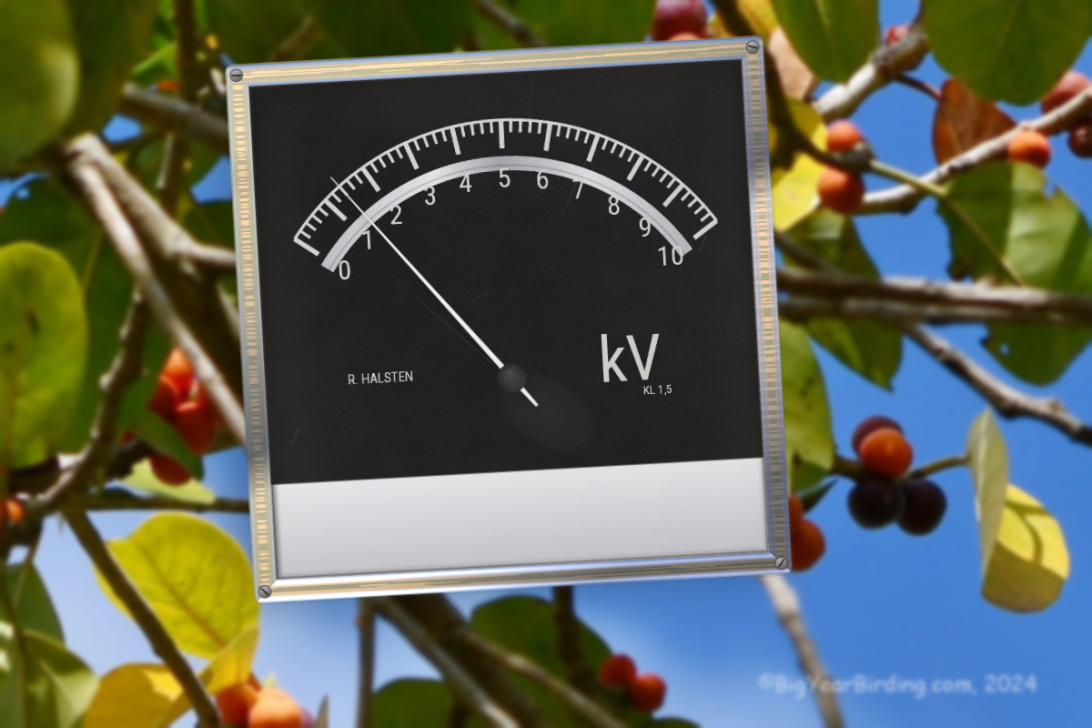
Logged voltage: 1.4 kV
